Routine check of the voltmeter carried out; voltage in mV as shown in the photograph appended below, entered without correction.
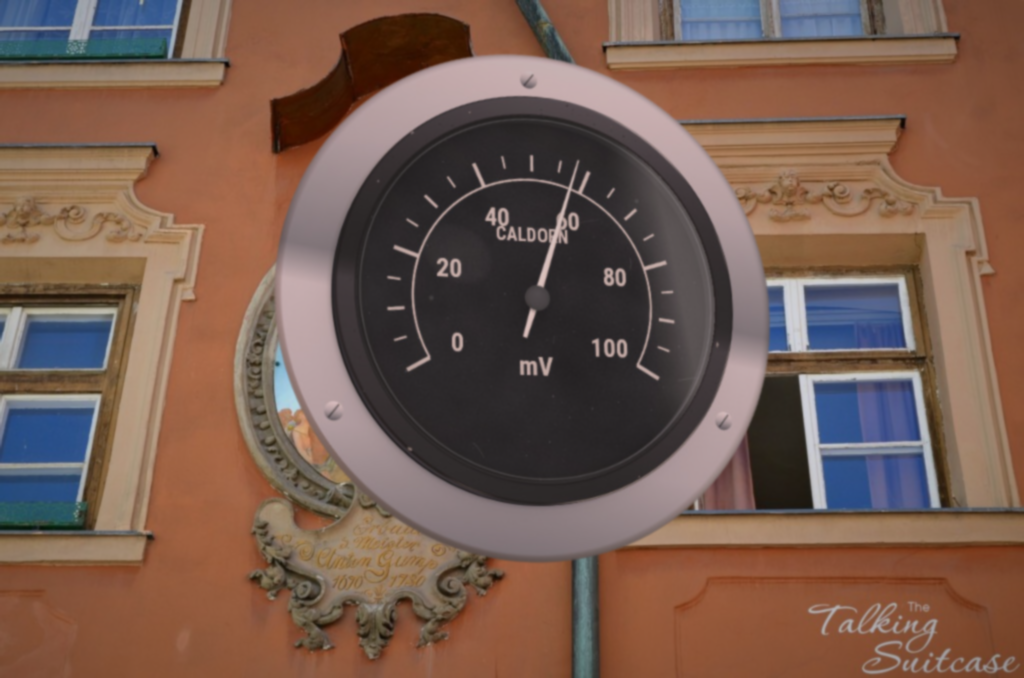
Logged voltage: 57.5 mV
